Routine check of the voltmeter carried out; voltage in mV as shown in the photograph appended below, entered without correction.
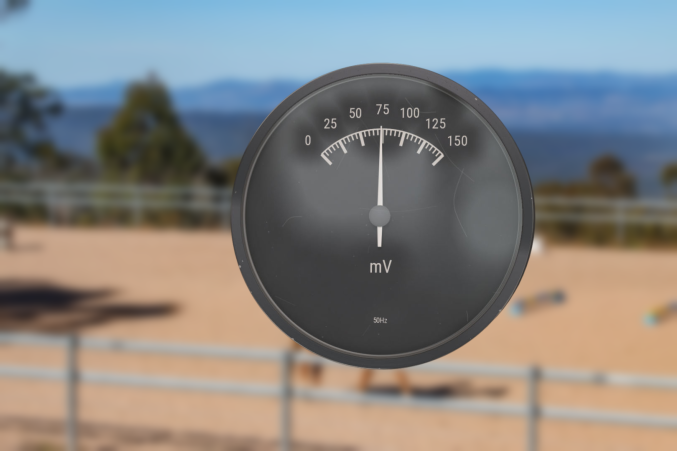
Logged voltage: 75 mV
